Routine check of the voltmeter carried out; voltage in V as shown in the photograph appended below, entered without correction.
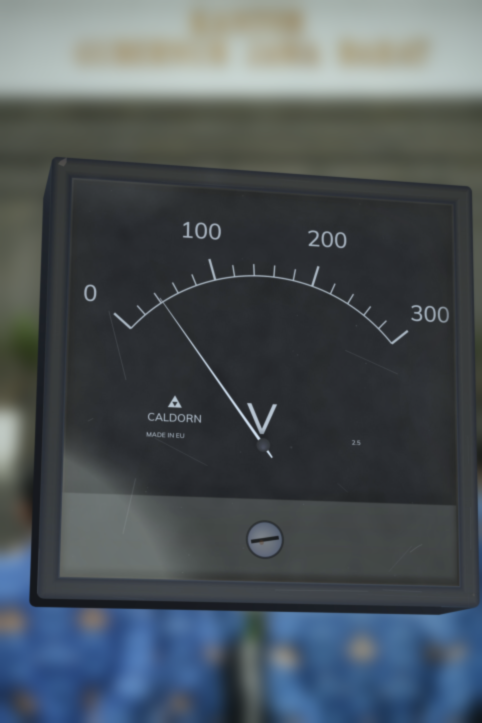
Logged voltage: 40 V
